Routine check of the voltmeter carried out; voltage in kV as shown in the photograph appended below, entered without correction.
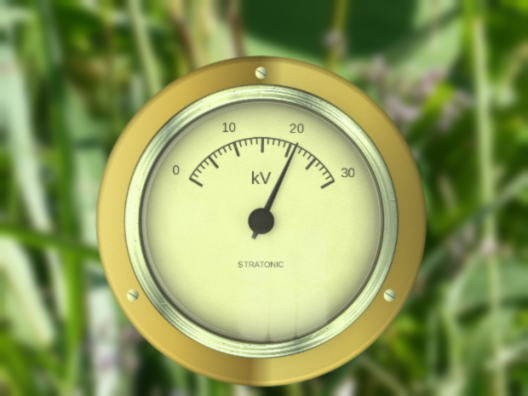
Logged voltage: 21 kV
